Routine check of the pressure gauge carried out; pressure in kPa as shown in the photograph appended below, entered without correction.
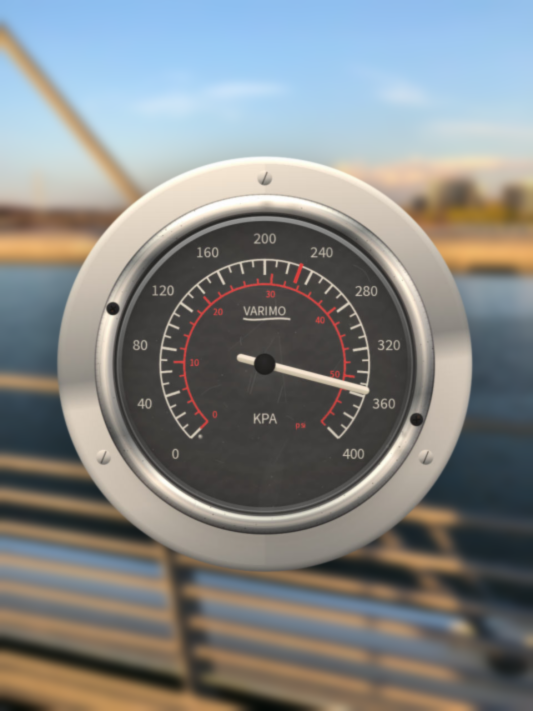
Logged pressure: 355 kPa
